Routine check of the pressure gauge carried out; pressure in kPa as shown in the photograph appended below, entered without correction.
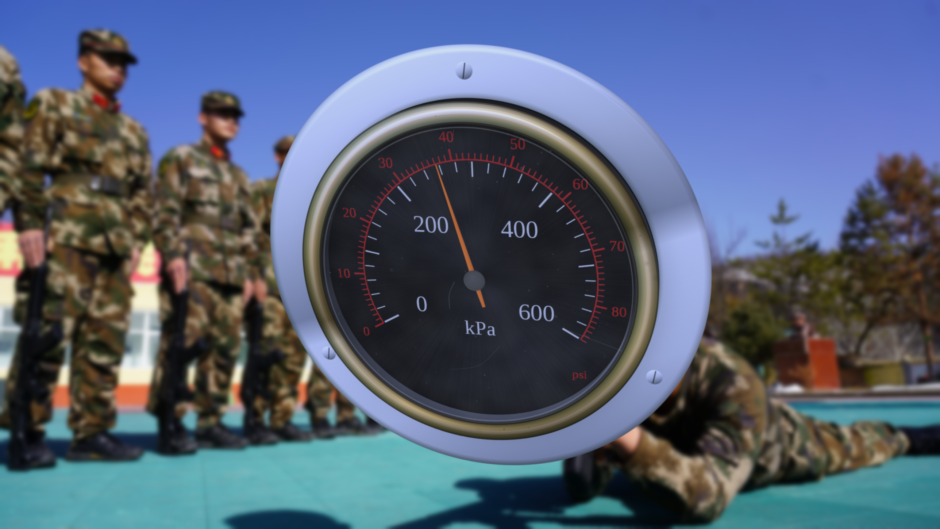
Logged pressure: 260 kPa
